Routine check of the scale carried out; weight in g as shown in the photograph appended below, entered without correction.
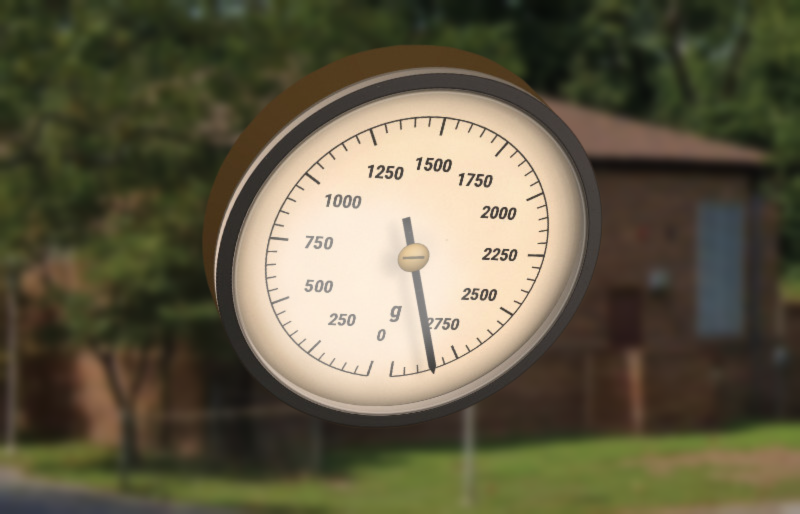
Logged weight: 2850 g
